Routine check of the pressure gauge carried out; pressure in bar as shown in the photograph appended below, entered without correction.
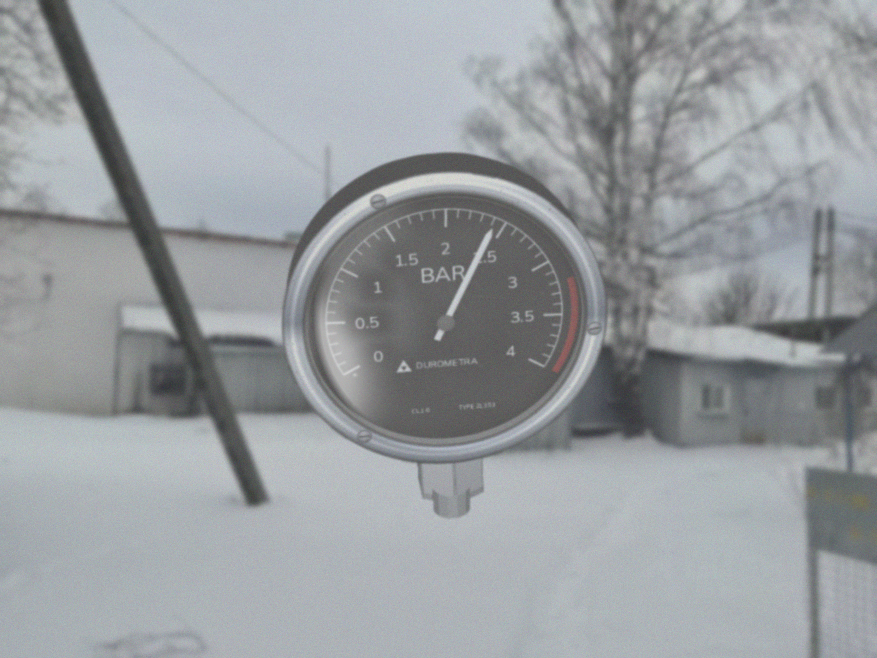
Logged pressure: 2.4 bar
